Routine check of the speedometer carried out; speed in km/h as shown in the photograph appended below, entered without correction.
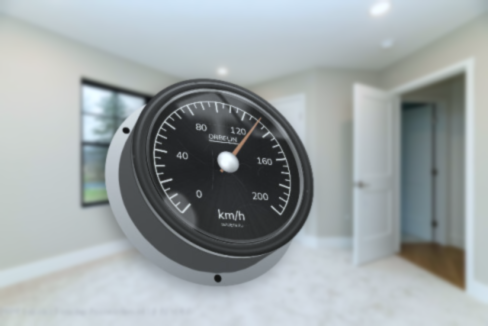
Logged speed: 130 km/h
